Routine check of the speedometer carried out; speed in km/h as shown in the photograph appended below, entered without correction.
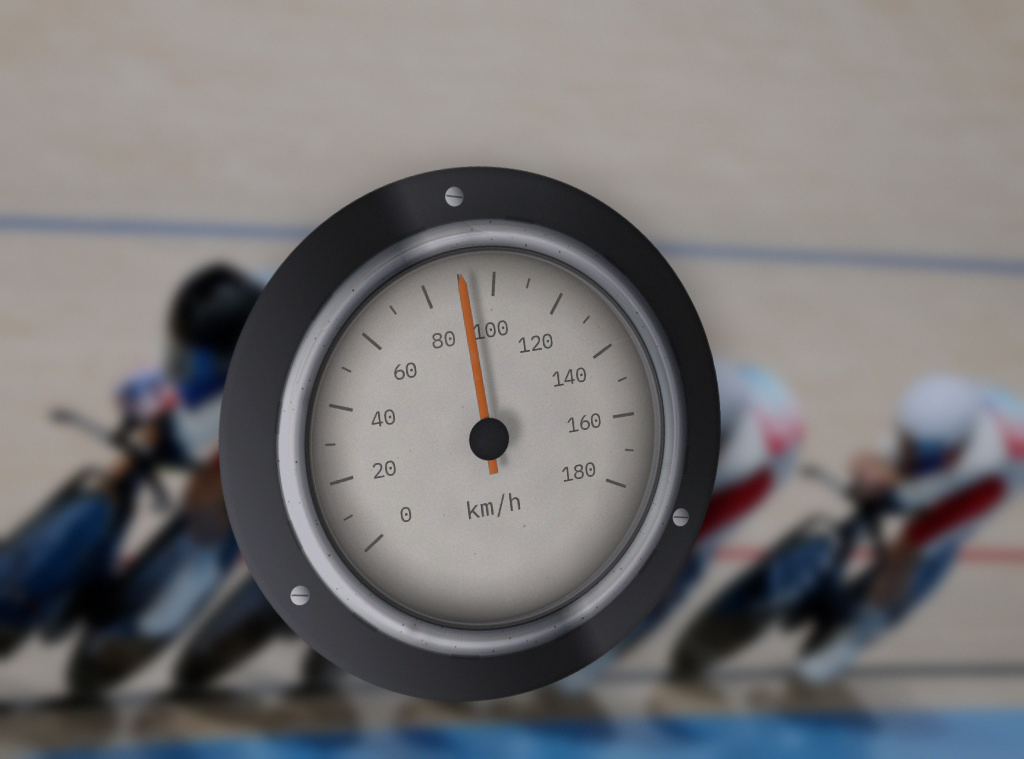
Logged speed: 90 km/h
